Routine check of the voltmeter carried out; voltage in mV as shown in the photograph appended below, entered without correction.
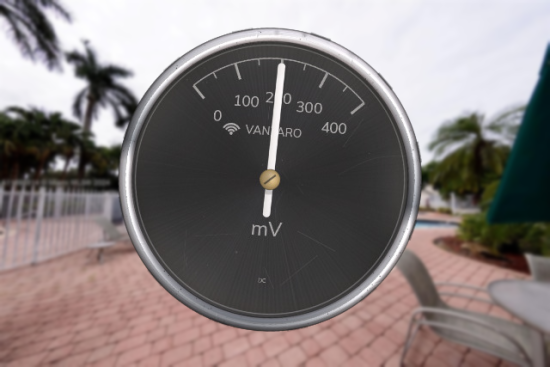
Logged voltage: 200 mV
